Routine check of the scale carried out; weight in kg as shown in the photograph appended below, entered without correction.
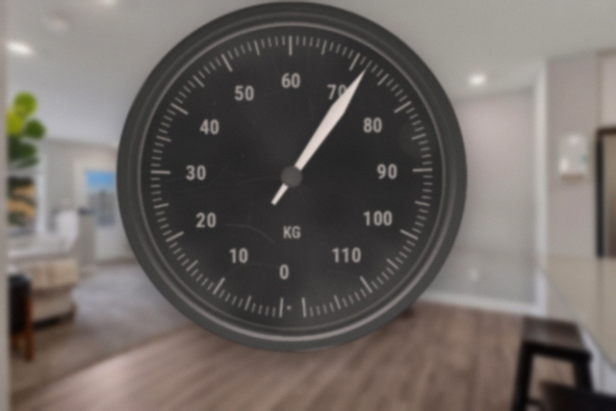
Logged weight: 72 kg
